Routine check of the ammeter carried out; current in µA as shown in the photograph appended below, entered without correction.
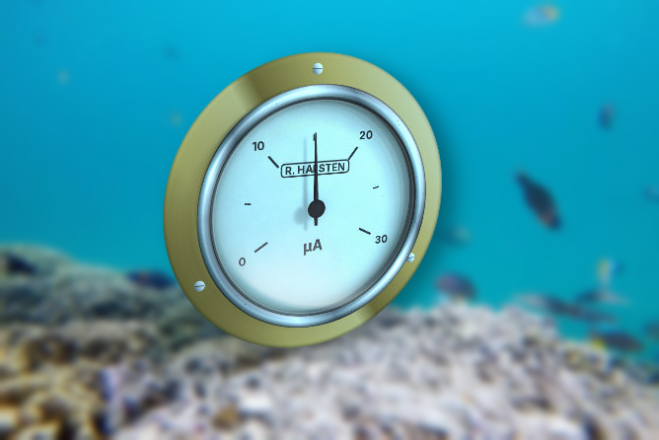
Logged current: 15 µA
